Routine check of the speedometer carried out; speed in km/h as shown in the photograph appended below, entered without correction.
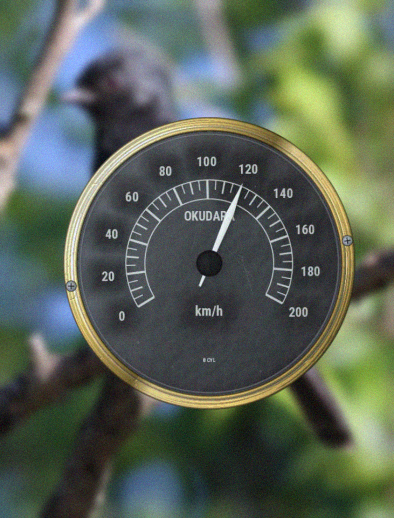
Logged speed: 120 km/h
